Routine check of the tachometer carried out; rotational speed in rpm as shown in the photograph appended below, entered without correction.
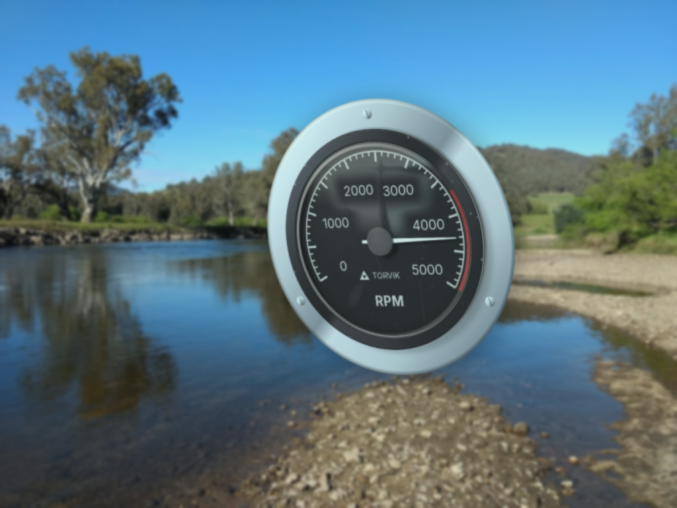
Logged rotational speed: 4300 rpm
